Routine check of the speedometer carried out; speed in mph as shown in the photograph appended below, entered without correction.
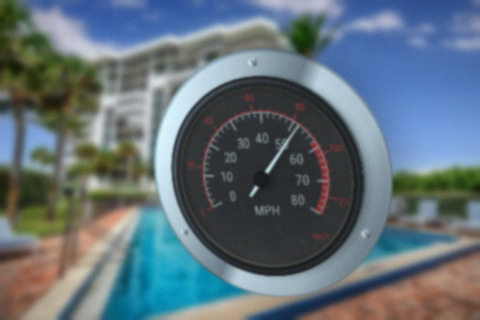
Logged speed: 52 mph
